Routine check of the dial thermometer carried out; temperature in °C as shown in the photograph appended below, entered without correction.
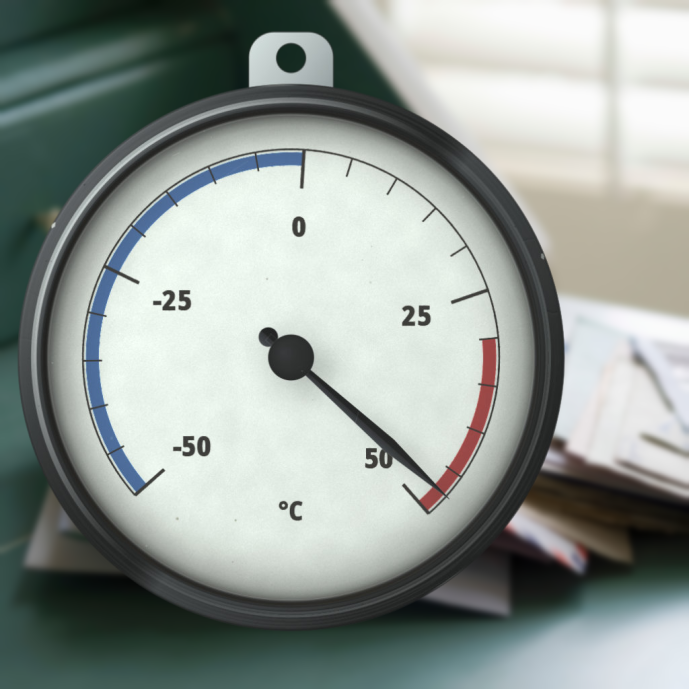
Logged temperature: 47.5 °C
